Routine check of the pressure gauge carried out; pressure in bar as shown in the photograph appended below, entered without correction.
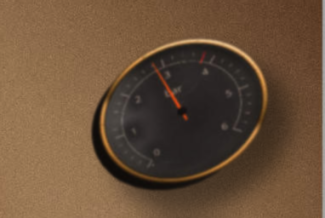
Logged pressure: 2.8 bar
